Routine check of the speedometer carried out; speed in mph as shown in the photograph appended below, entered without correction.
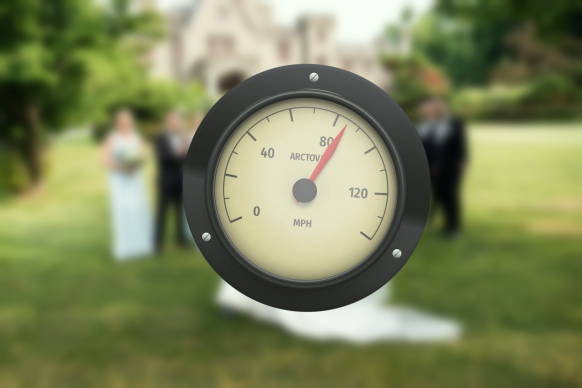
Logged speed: 85 mph
